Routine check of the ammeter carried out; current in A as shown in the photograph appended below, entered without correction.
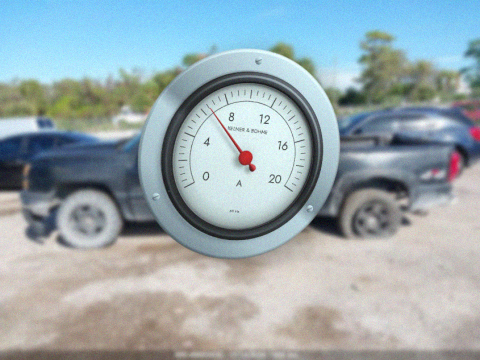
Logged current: 6.5 A
